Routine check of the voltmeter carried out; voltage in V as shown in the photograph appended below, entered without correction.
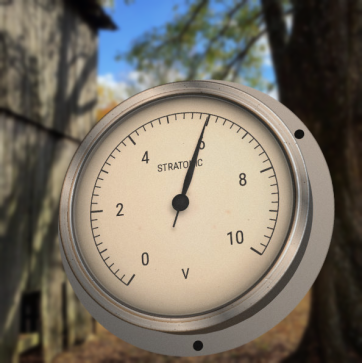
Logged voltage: 6 V
